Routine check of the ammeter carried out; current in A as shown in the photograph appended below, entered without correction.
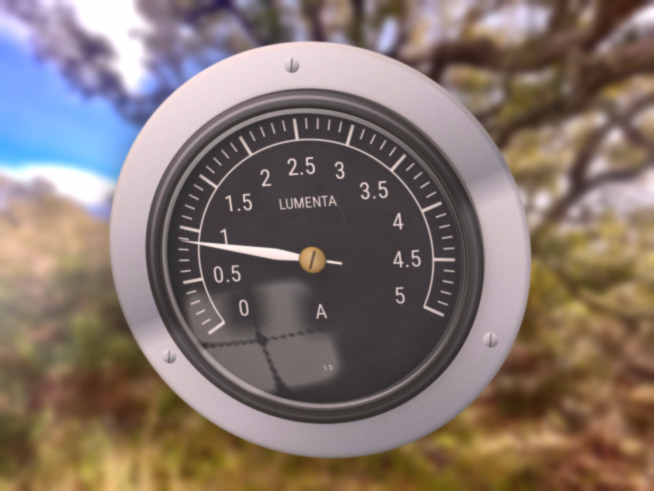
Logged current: 0.9 A
